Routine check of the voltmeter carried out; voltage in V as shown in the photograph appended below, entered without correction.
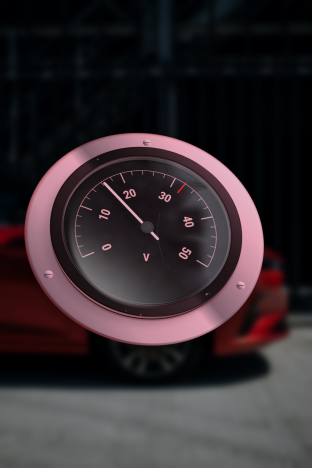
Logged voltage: 16 V
